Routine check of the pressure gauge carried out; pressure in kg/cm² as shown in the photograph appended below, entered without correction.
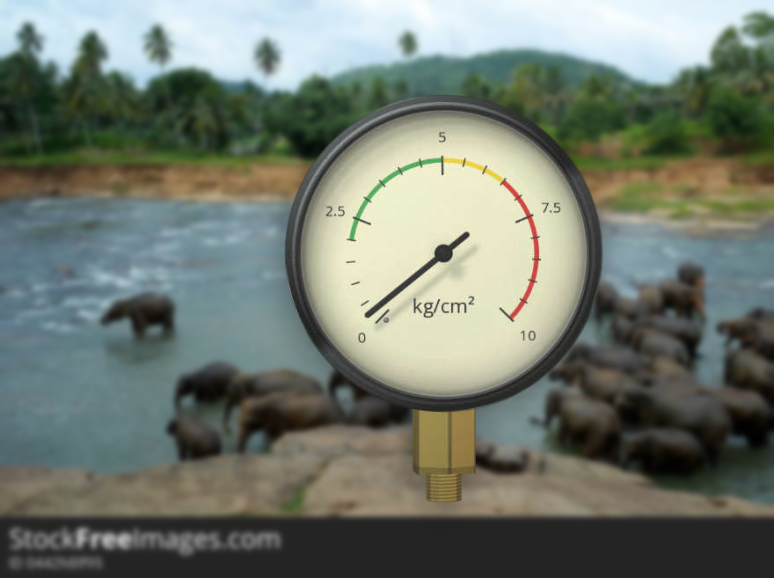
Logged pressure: 0.25 kg/cm²
